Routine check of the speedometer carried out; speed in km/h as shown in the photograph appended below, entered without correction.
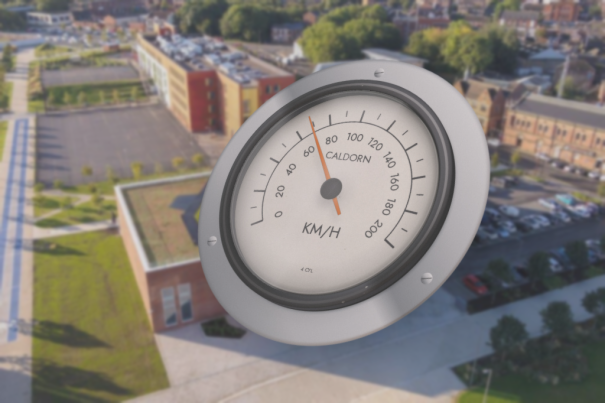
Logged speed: 70 km/h
